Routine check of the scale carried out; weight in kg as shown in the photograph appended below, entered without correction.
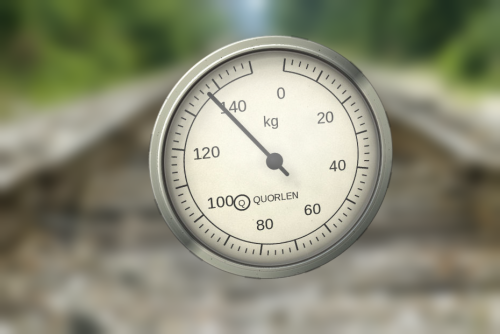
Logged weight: 137 kg
